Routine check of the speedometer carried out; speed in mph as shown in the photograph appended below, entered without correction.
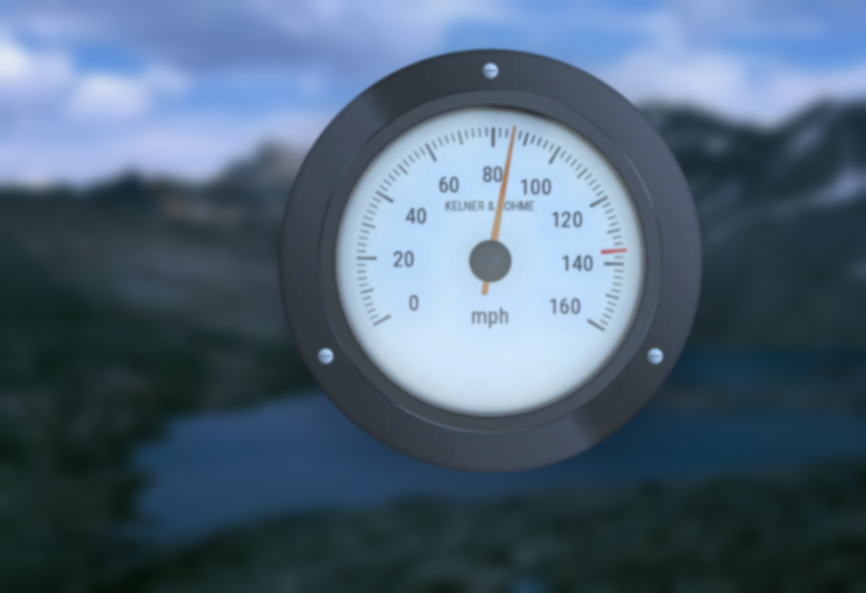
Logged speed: 86 mph
